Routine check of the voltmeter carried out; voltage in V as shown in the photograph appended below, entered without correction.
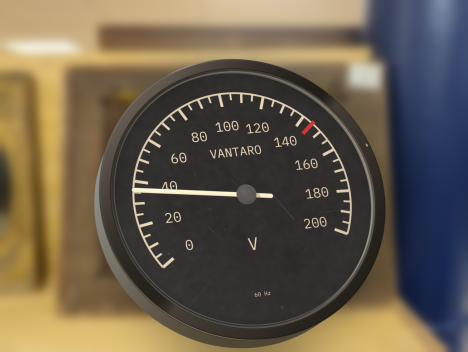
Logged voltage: 35 V
